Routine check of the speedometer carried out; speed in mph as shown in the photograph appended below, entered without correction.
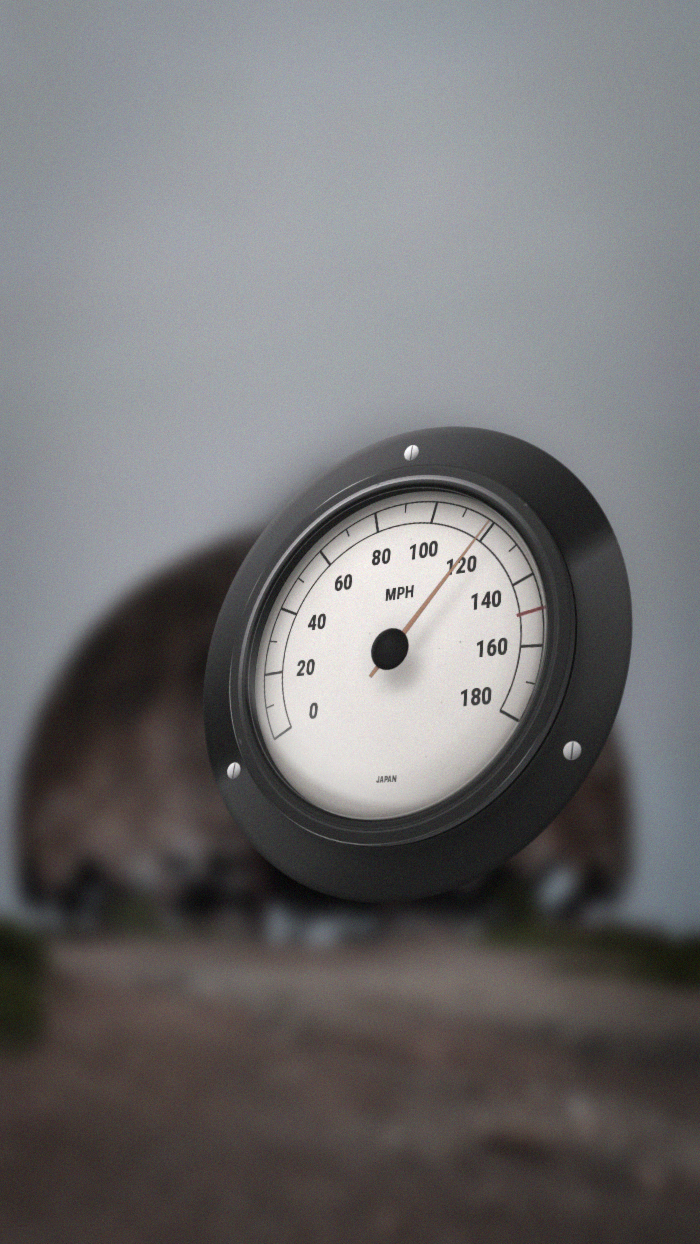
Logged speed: 120 mph
